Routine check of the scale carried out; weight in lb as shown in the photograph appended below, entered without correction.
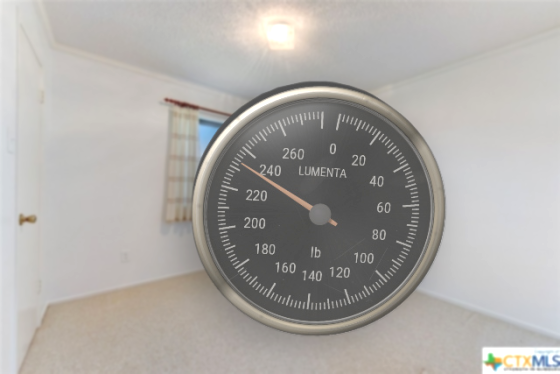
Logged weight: 234 lb
